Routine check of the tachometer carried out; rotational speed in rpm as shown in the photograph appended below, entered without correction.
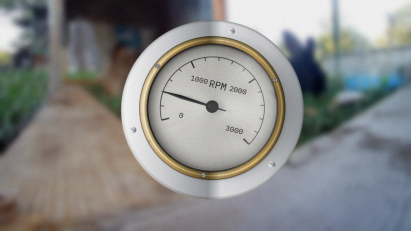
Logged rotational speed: 400 rpm
